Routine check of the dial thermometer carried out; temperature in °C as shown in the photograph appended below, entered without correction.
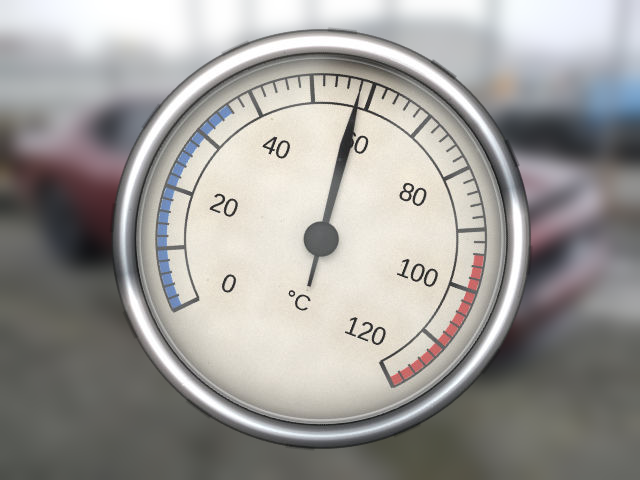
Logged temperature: 58 °C
